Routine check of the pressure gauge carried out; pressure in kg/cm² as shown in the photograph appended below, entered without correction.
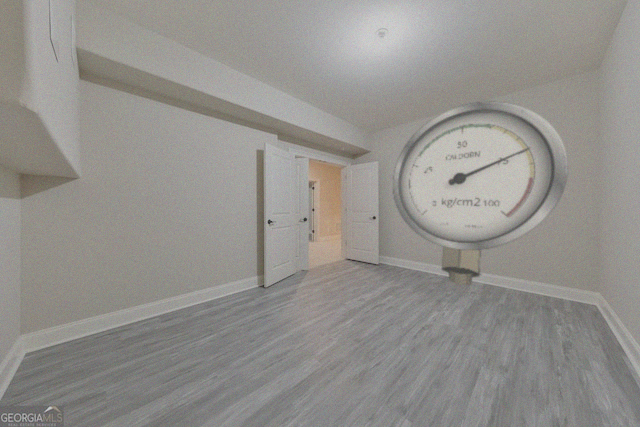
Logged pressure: 75 kg/cm²
